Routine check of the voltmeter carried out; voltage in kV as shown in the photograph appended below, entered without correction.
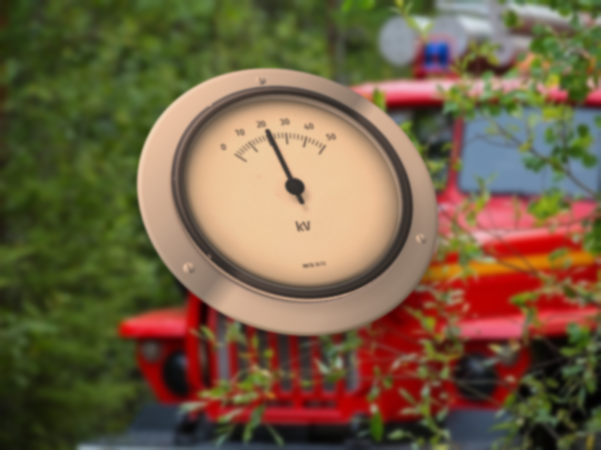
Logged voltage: 20 kV
